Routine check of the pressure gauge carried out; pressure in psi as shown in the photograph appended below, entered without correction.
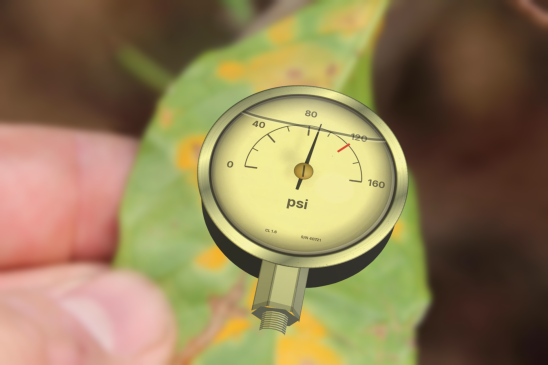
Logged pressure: 90 psi
